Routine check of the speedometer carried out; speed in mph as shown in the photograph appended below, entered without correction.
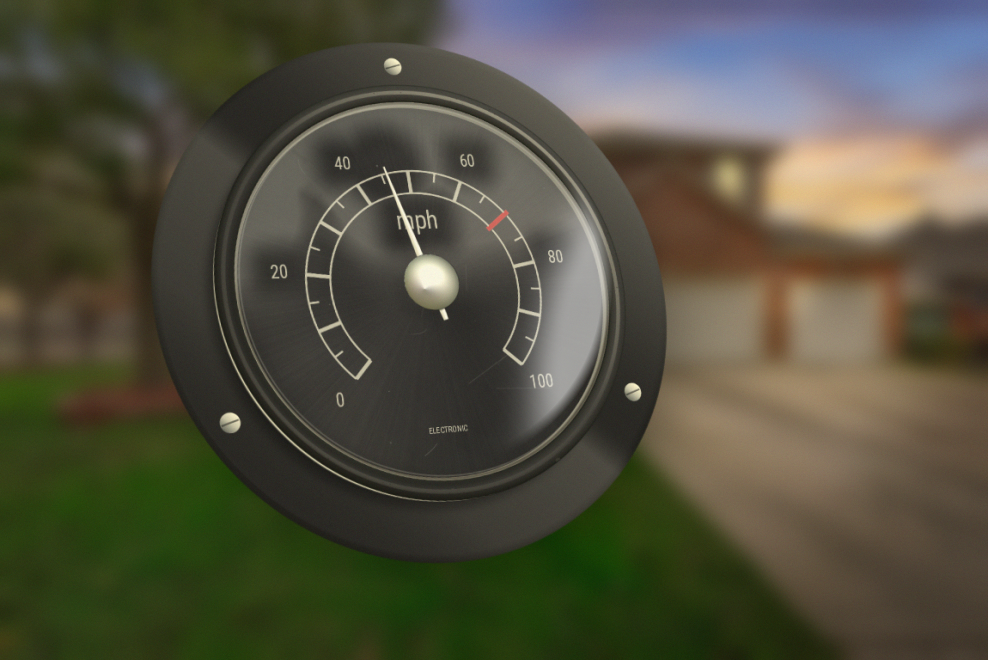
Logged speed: 45 mph
